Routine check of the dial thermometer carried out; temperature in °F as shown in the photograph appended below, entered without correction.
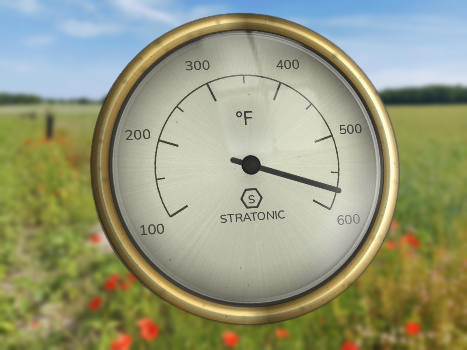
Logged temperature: 575 °F
